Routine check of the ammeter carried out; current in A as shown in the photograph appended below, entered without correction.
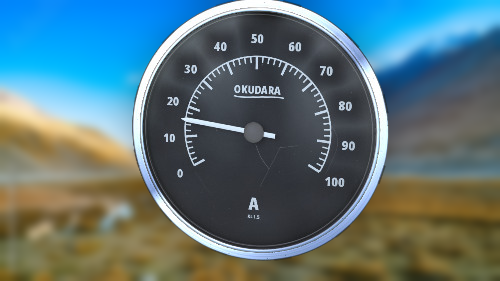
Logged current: 16 A
